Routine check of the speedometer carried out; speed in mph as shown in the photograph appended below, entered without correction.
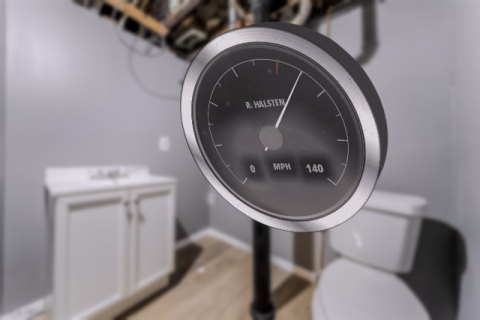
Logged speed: 90 mph
